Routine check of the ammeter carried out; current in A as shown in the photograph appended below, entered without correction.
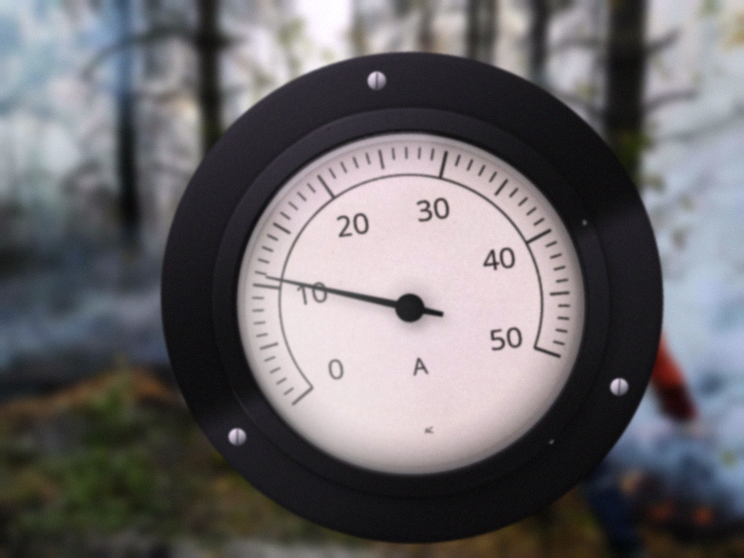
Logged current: 11 A
